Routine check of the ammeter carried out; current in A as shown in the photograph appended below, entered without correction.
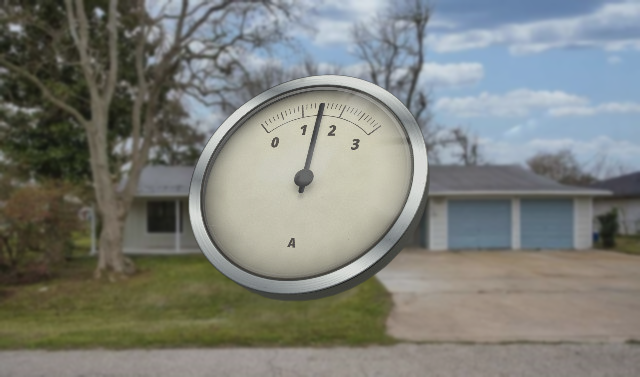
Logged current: 1.5 A
